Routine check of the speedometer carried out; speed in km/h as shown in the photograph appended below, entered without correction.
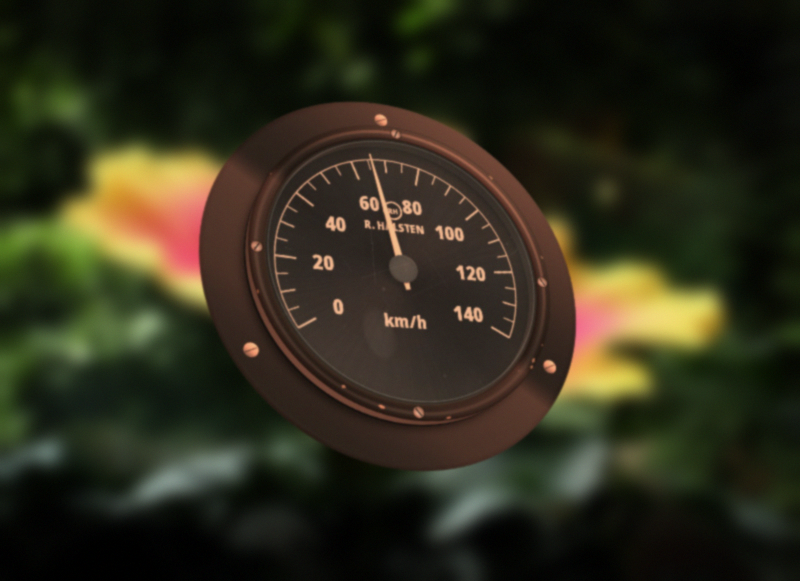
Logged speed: 65 km/h
